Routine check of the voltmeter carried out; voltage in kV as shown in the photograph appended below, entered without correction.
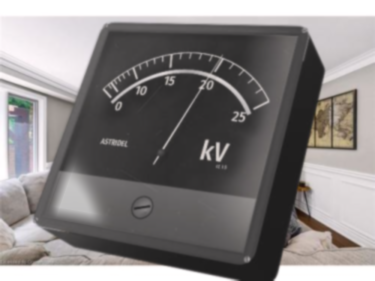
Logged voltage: 20 kV
